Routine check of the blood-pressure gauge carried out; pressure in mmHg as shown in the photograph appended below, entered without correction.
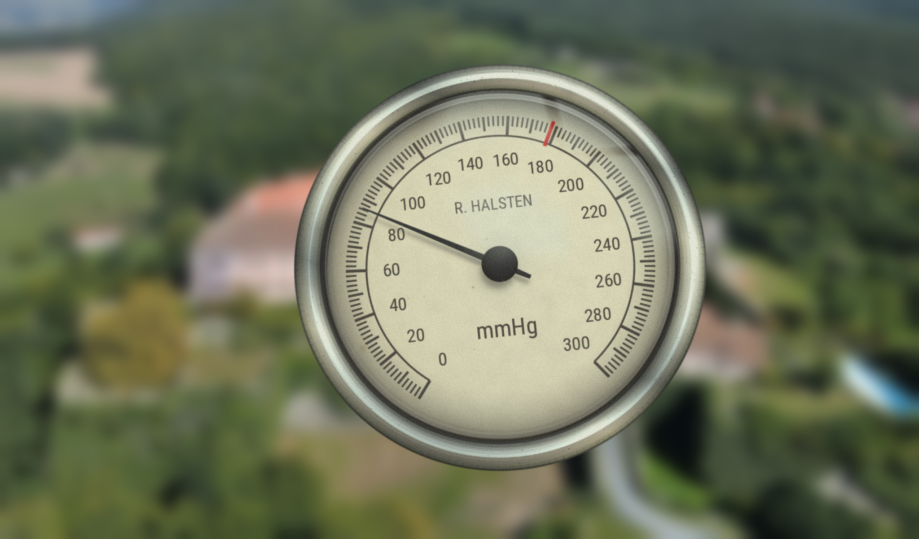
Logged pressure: 86 mmHg
